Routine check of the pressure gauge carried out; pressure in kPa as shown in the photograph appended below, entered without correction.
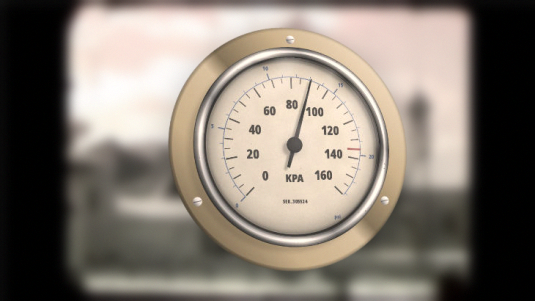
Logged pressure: 90 kPa
